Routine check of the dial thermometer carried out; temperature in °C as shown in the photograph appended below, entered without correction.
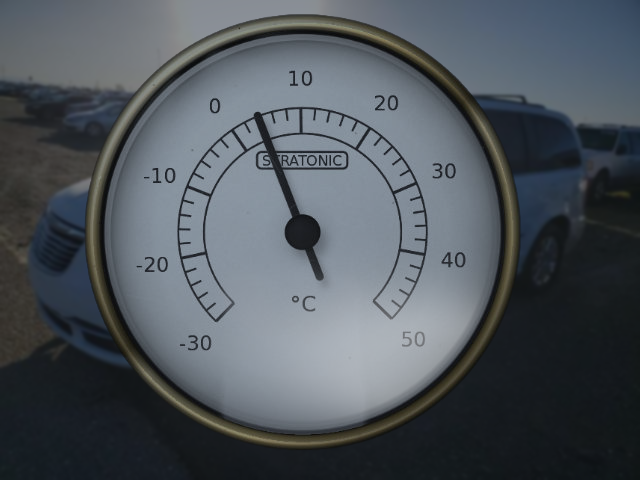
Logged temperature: 4 °C
